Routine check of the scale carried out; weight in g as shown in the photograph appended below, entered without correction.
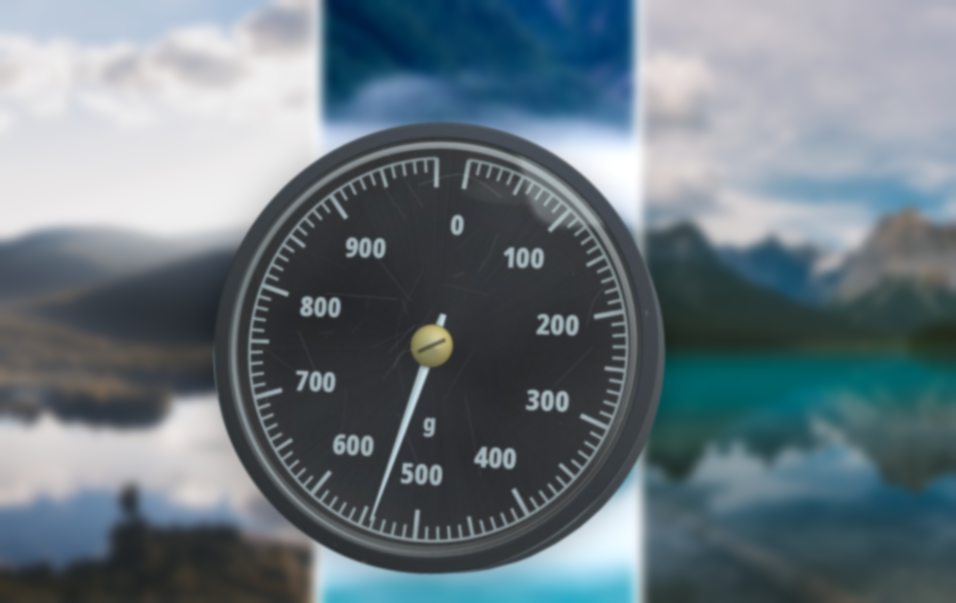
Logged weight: 540 g
